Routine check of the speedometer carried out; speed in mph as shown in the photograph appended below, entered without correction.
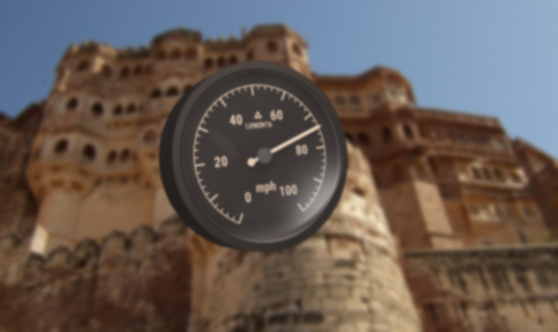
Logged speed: 74 mph
